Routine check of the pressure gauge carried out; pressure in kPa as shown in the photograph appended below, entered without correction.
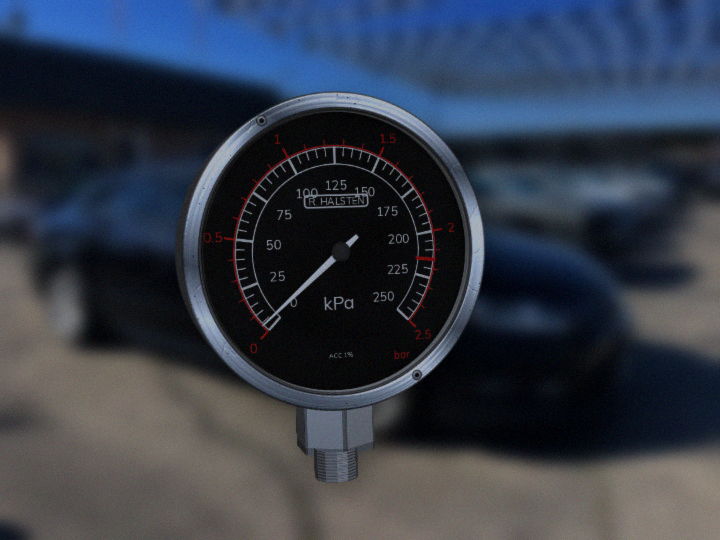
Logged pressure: 5 kPa
